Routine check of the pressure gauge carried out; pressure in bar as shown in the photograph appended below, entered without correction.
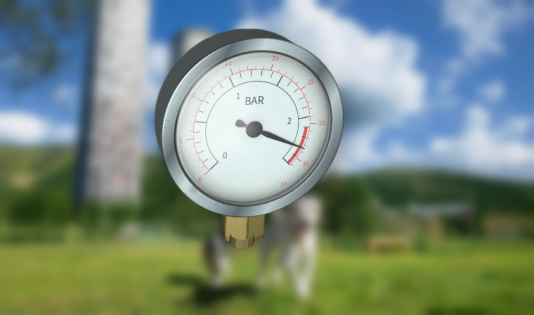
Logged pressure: 2.3 bar
